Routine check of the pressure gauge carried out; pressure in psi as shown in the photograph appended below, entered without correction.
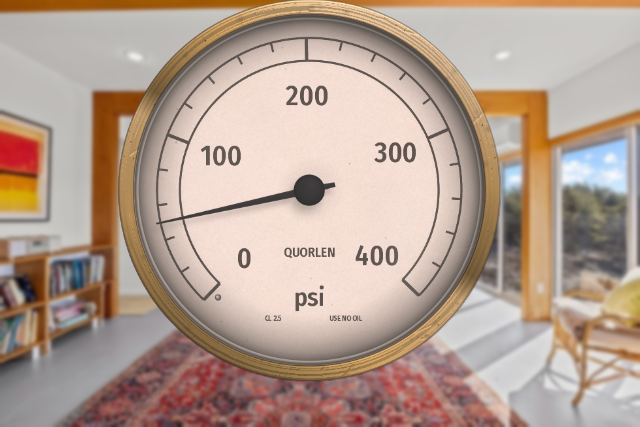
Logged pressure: 50 psi
